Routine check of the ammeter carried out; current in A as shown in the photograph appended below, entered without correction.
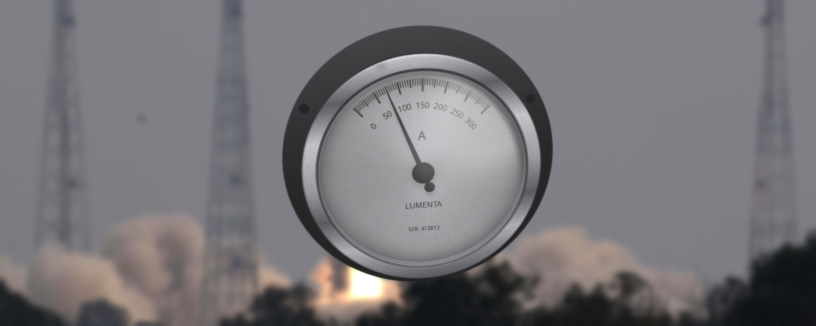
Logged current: 75 A
